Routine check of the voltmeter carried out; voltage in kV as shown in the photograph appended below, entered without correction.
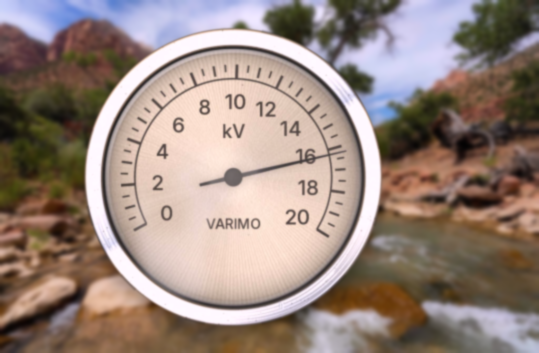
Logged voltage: 16.25 kV
